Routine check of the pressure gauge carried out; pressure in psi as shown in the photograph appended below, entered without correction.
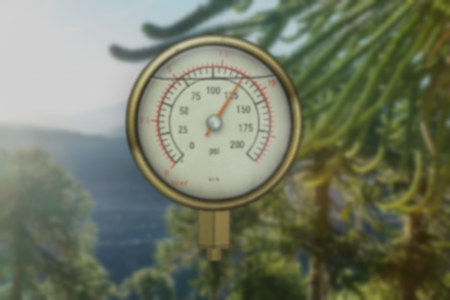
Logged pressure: 125 psi
